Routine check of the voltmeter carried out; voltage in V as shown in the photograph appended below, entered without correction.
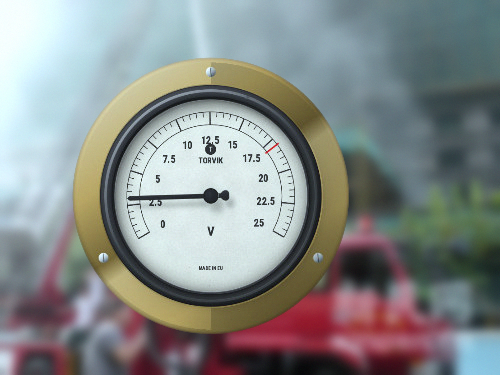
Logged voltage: 3 V
